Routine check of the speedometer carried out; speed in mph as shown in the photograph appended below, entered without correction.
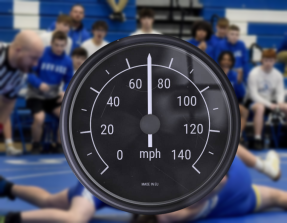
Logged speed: 70 mph
